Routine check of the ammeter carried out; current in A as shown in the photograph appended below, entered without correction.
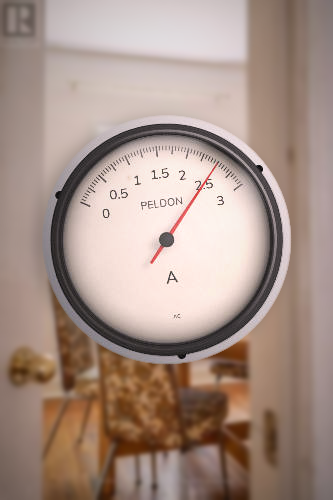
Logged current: 2.5 A
